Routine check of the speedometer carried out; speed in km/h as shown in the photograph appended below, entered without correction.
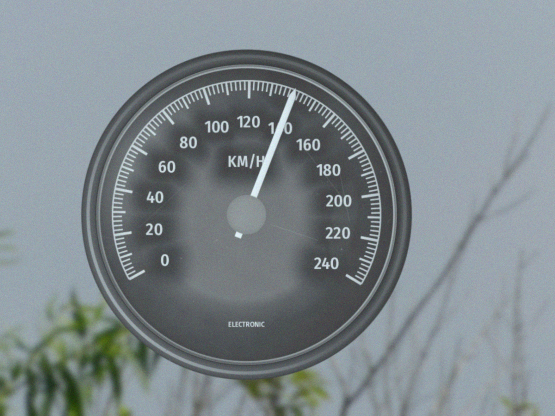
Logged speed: 140 km/h
